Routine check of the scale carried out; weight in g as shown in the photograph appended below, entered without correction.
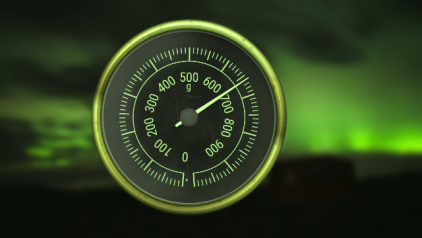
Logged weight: 660 g
